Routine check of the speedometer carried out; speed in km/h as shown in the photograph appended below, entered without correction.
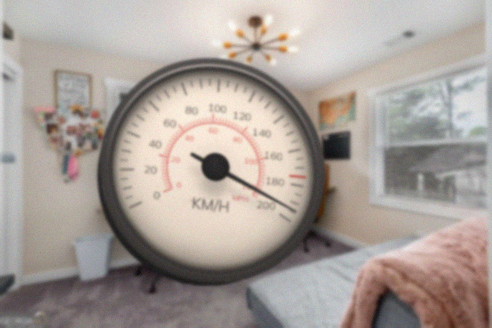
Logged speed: 195 km/h
